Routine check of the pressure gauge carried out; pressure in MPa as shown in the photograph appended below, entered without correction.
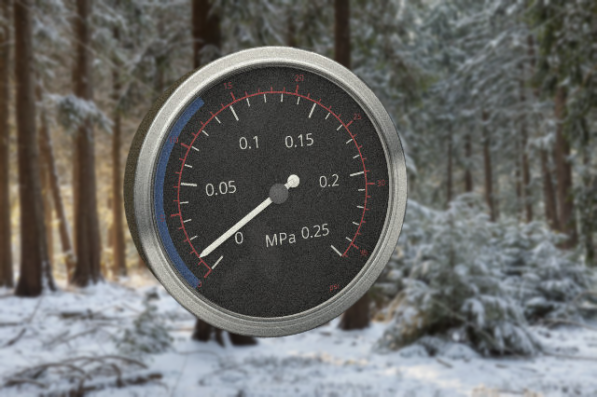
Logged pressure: 0.01 MPa
